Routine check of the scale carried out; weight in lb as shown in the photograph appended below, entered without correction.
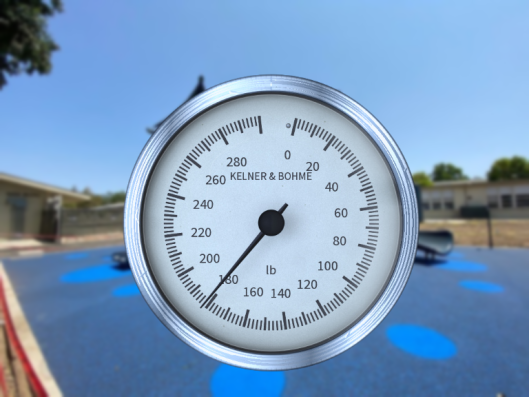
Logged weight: 182 lb
